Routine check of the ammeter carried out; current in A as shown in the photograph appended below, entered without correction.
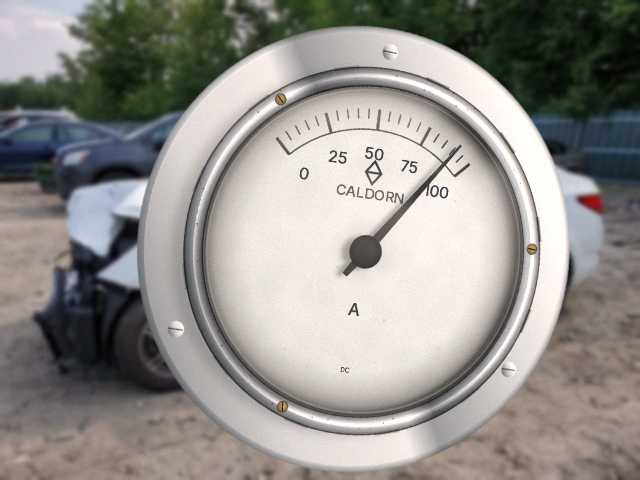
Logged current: 90 A
